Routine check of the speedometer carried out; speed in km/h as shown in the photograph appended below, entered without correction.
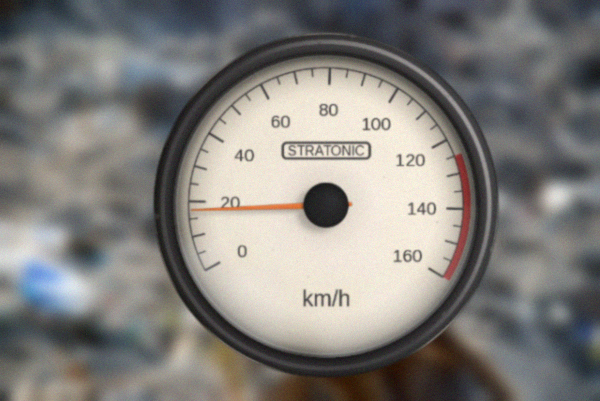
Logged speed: 17.5 km/h
